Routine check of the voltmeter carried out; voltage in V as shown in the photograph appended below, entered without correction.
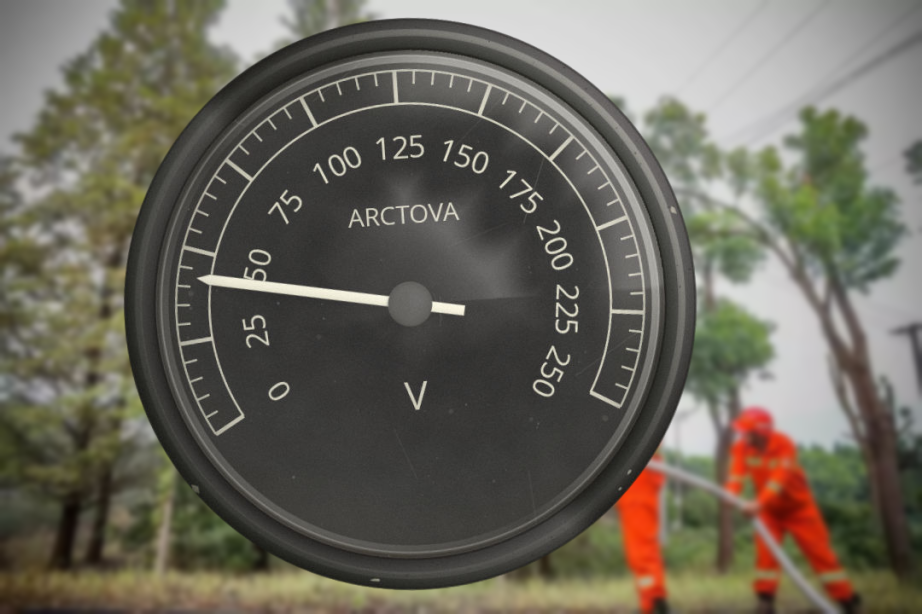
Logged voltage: 42.5 V
